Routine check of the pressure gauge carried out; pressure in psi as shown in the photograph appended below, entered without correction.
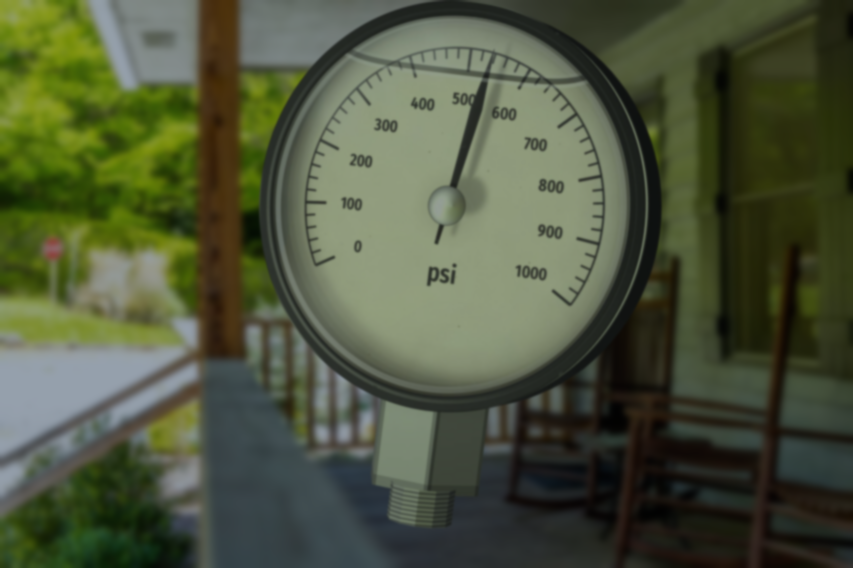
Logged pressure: 540 psi
